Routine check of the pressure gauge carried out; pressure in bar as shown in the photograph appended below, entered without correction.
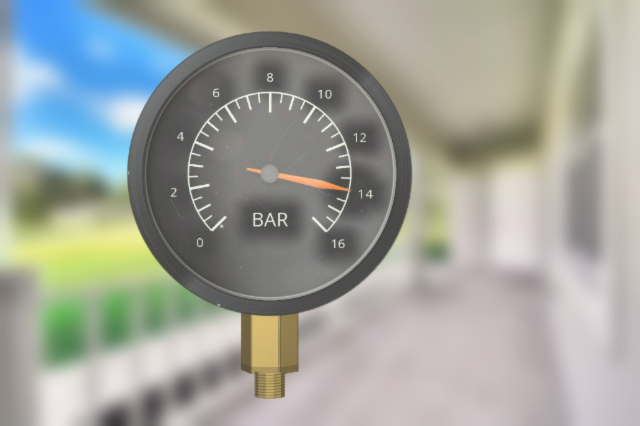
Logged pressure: 14 bar
